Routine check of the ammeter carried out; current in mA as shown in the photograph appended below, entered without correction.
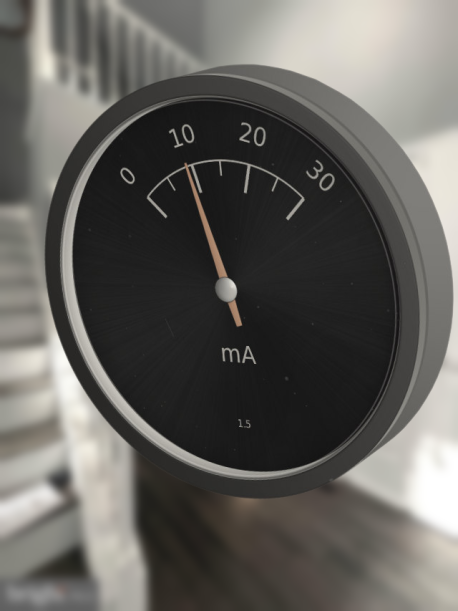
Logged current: 10 mA
